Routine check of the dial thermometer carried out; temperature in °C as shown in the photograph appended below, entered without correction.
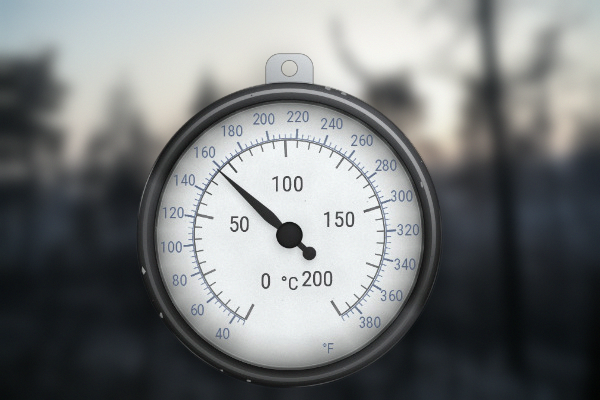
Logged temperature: 70 °C
